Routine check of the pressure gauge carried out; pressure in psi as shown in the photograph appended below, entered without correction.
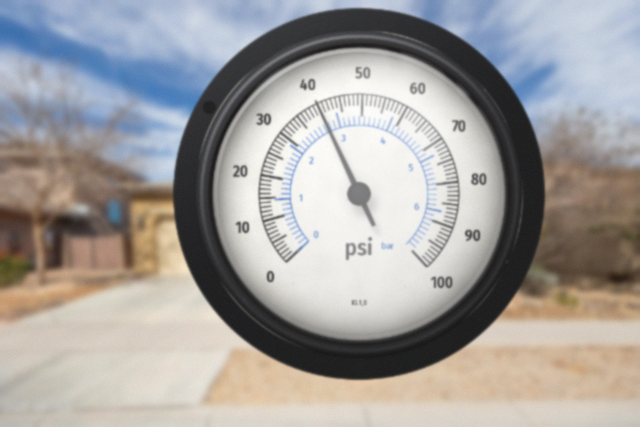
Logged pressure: 40 psi
